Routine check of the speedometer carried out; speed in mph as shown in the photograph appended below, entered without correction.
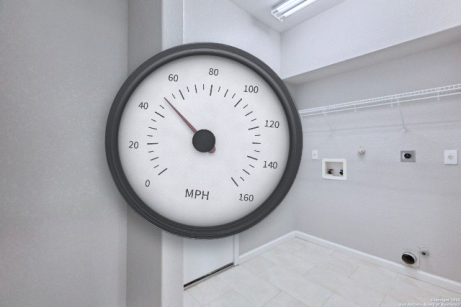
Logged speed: 50 mph
